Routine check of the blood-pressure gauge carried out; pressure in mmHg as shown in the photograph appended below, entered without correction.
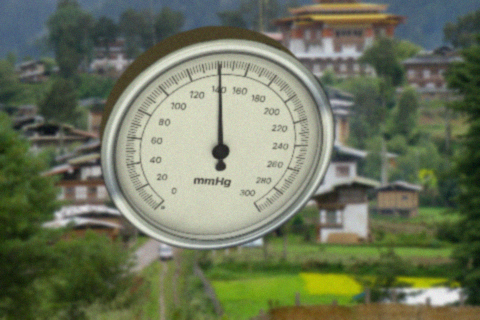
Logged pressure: 140 mmHg
